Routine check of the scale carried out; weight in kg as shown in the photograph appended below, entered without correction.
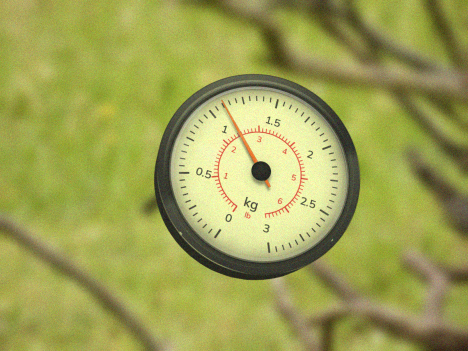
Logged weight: 1.1 kg
